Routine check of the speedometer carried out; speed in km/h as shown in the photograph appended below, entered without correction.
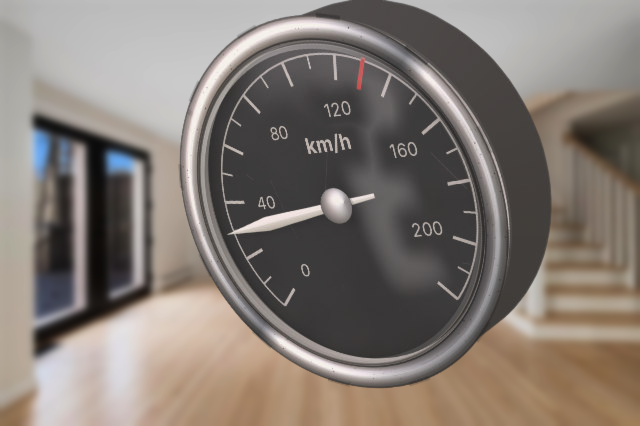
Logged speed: 30 km/h
